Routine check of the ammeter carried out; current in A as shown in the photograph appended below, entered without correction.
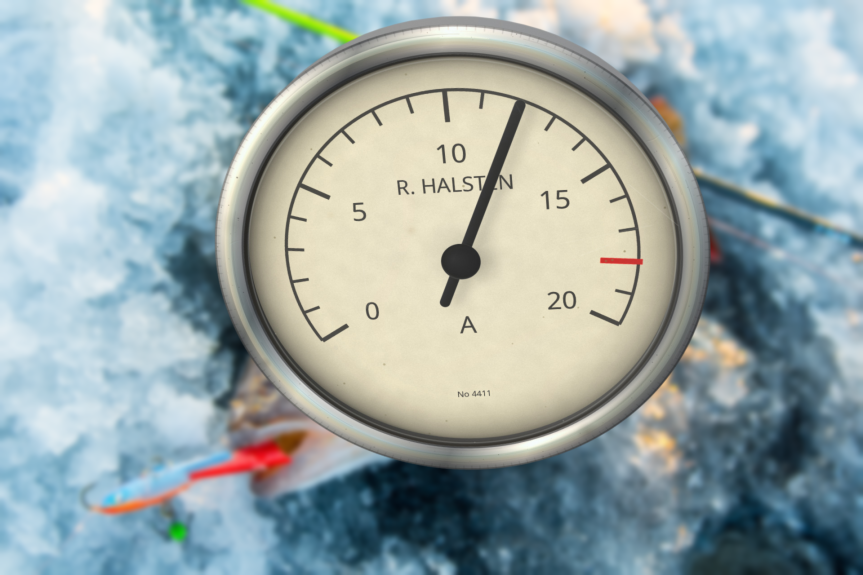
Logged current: 12 A
